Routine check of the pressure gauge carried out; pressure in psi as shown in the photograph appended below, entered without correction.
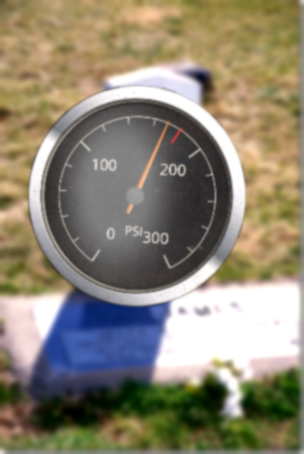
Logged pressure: 170 psi
